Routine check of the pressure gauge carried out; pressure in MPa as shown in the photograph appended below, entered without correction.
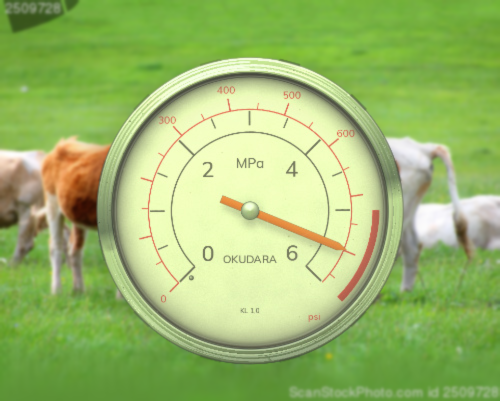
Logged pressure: 5.5 MPa
